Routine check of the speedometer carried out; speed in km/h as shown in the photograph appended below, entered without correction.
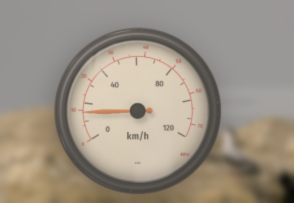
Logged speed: 15 km/h
